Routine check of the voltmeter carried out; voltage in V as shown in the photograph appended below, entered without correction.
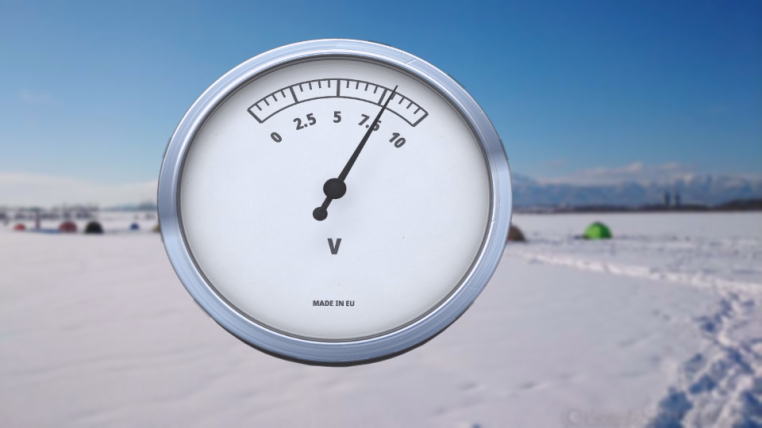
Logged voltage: 8 V
